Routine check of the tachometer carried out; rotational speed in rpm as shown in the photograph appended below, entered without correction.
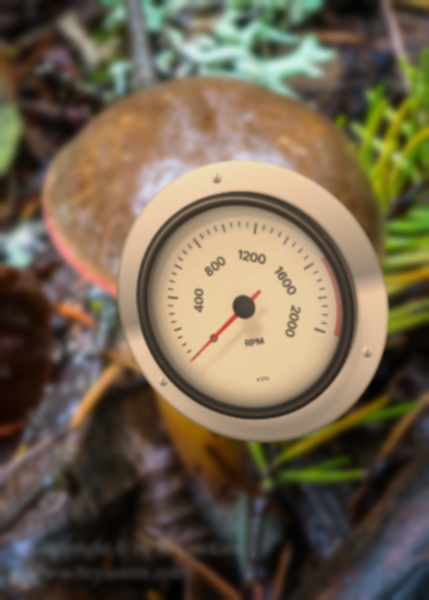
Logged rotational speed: 0 rpm
